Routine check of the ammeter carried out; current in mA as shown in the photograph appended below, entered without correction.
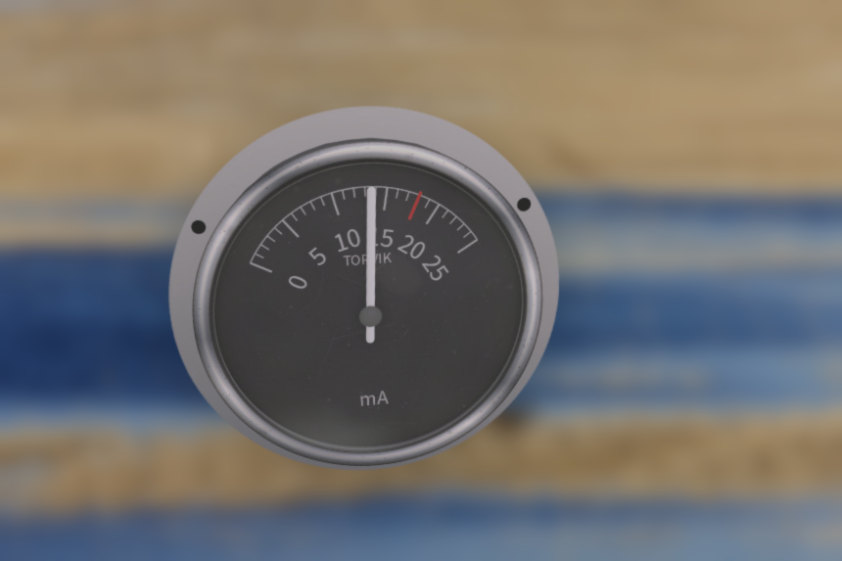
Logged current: 13.5 mA
